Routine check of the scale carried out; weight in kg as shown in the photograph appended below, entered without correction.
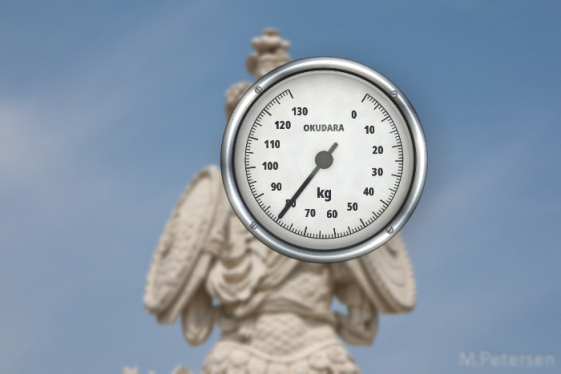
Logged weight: 80 kg
